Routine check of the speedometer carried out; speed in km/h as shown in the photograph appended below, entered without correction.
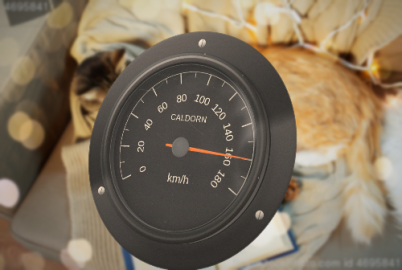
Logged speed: 160 km/h
